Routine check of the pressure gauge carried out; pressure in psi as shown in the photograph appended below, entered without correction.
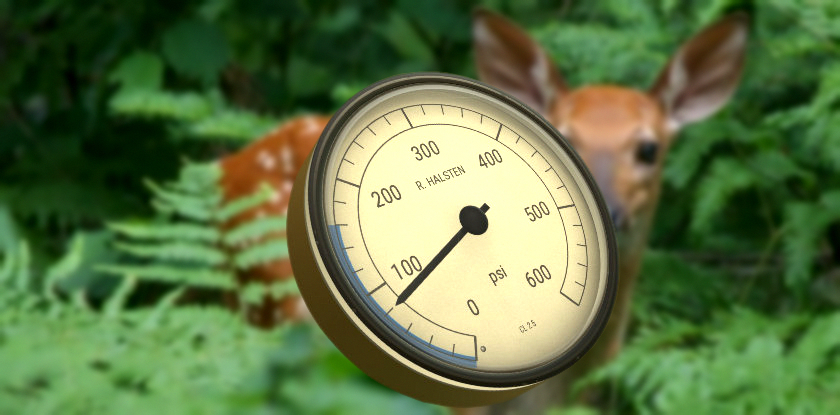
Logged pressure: 80 psi
